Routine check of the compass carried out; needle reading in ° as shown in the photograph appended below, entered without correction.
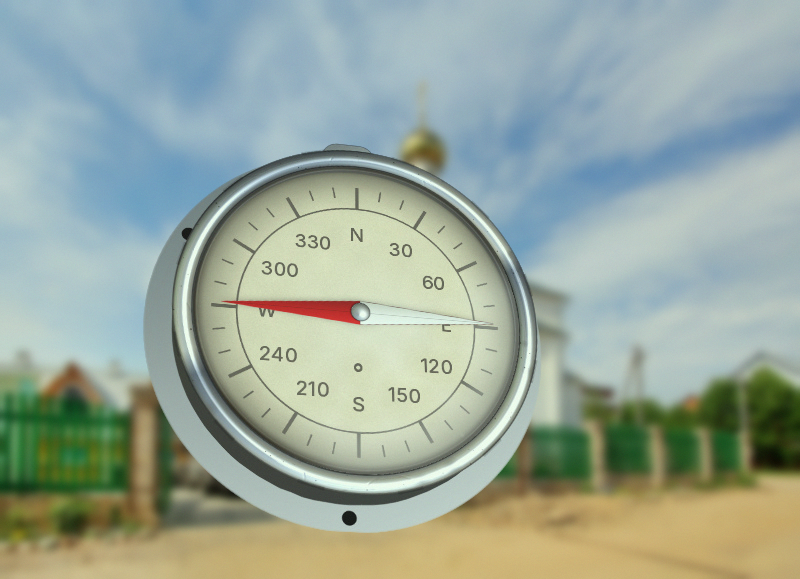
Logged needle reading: 270 °
